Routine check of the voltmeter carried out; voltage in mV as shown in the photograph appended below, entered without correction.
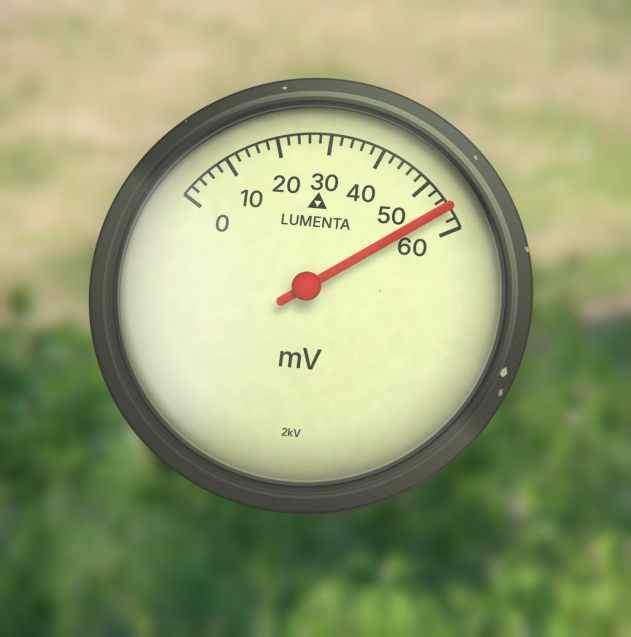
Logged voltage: 56 mV
